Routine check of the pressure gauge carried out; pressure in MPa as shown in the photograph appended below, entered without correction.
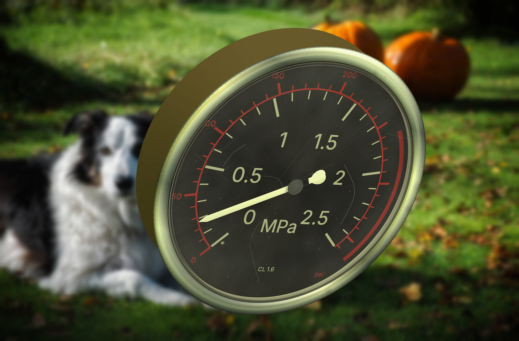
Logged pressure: 0.2 MPa
